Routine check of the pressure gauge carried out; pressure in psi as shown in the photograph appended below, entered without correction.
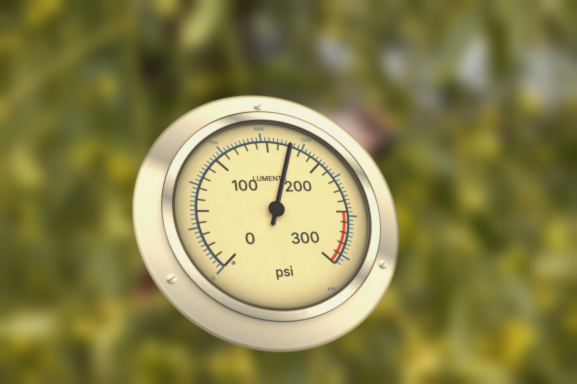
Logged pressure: 170 psi
